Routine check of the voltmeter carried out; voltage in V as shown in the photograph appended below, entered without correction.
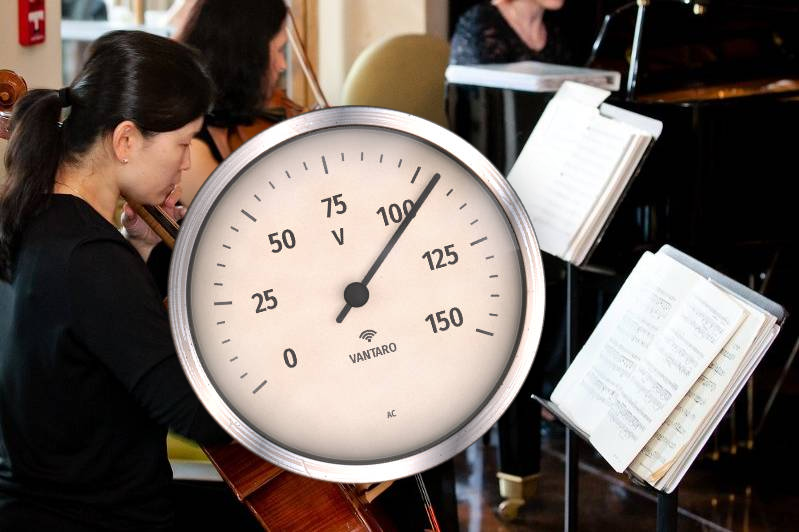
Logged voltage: 105 V
